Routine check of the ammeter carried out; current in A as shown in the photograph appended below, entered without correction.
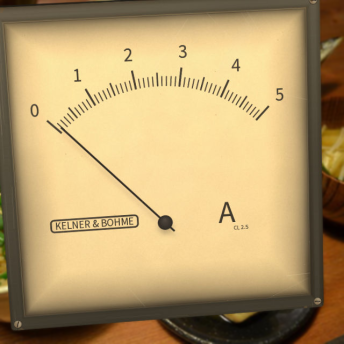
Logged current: 0.1 A
